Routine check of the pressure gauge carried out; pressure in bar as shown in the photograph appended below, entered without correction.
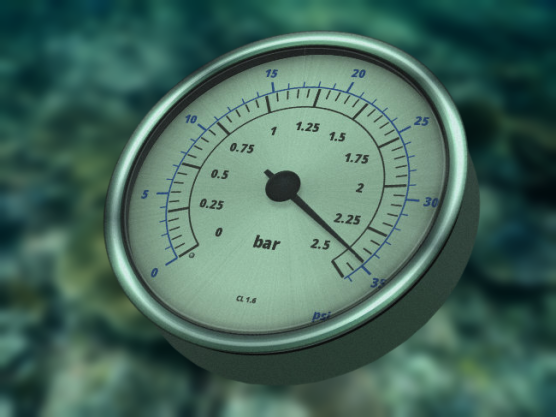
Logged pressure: 2.4 bar
